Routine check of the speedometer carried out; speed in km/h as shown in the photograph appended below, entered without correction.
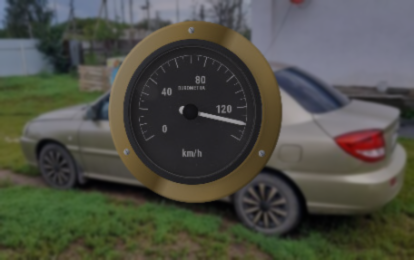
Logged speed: 130 km/h
